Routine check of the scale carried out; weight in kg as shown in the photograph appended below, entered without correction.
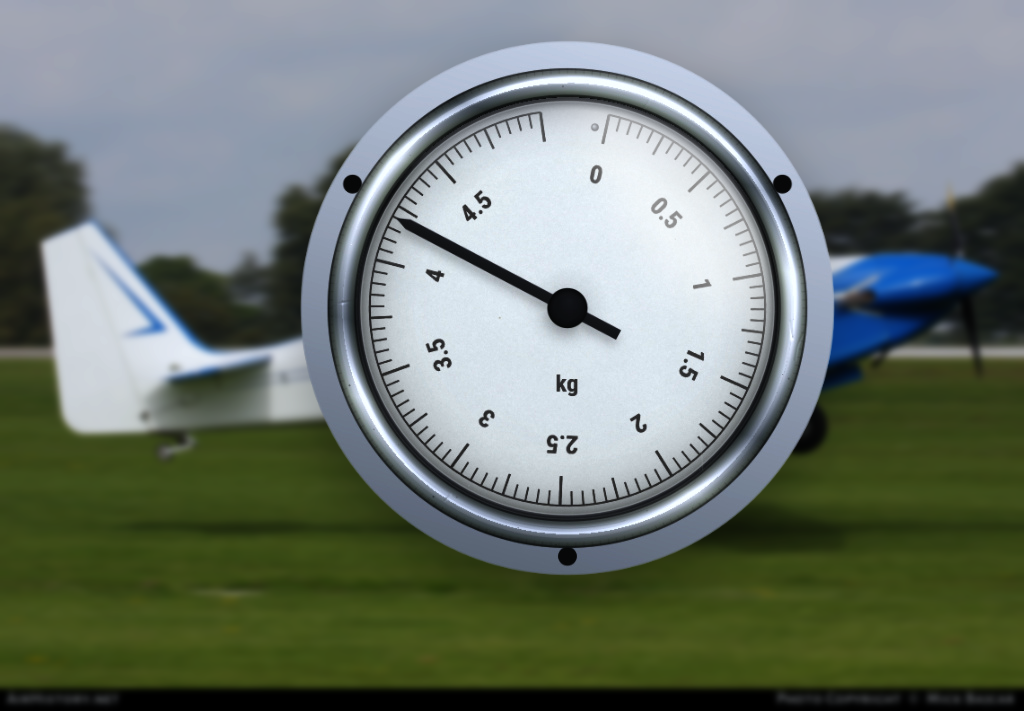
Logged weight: 4.2 kg
